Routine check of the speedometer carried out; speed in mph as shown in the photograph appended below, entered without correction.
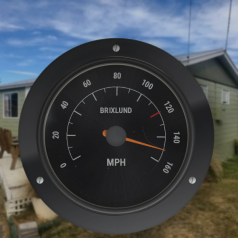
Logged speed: 150 mph
